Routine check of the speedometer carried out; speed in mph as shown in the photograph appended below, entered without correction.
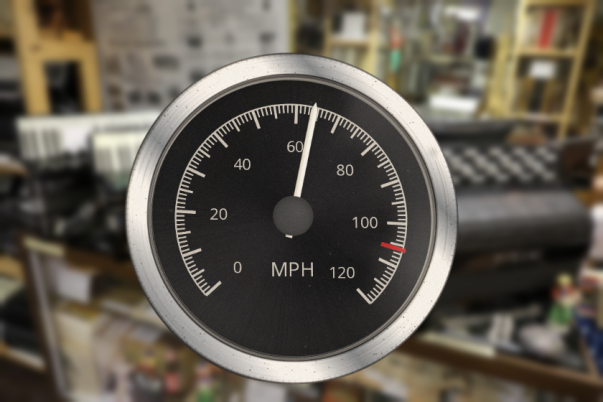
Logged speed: 64 mph
